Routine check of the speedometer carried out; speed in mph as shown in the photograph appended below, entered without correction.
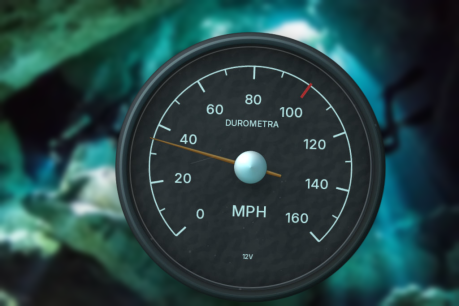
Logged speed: 35 mph
